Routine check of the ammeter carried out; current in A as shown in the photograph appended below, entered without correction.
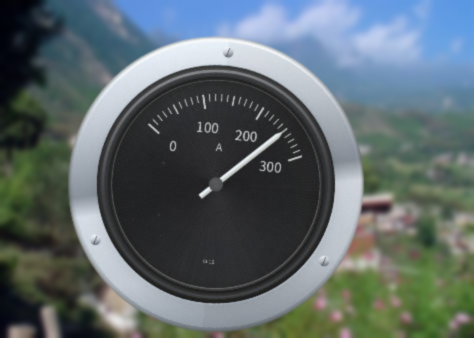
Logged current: 250 A
